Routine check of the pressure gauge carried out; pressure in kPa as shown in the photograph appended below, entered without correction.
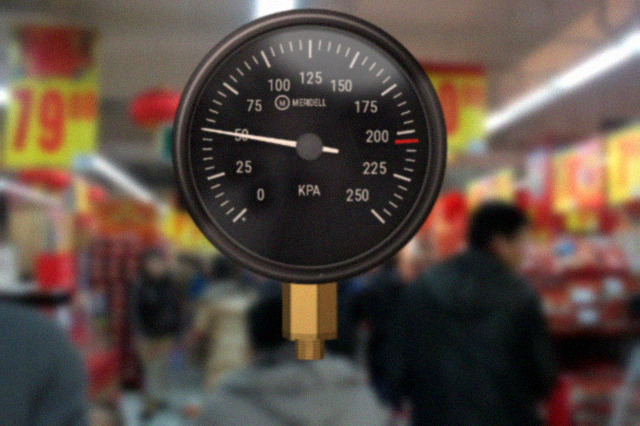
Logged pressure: 50 kPa
